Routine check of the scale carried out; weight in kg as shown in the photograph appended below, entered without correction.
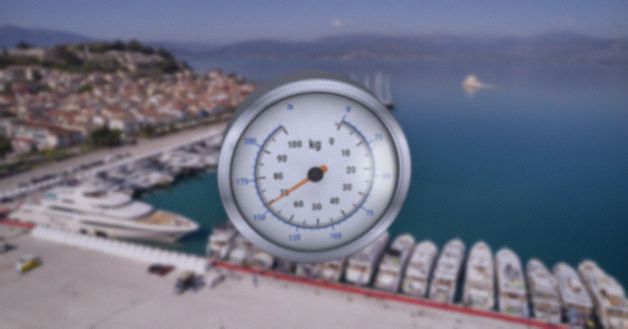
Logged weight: 70 kg
